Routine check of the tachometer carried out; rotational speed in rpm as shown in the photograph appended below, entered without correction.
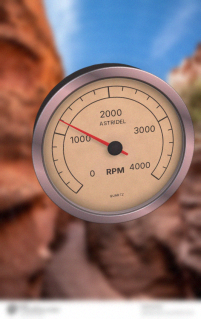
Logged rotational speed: 1200 rpm
